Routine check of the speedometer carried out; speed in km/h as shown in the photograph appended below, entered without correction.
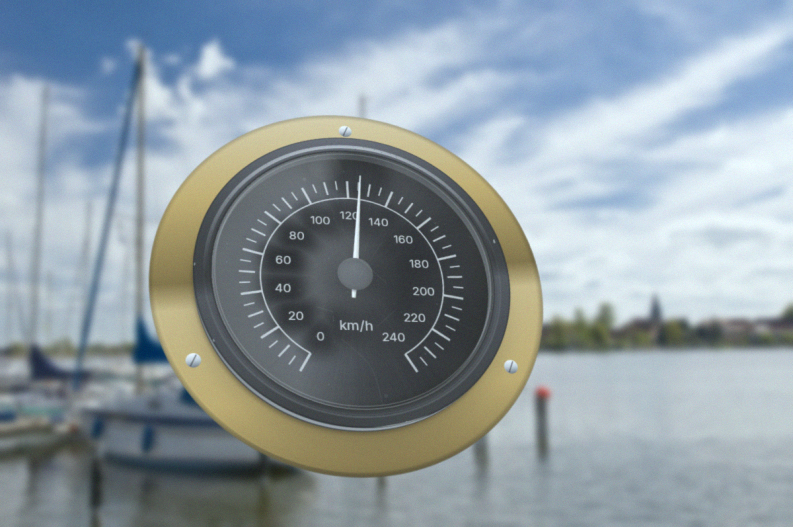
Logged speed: 125 km/h
